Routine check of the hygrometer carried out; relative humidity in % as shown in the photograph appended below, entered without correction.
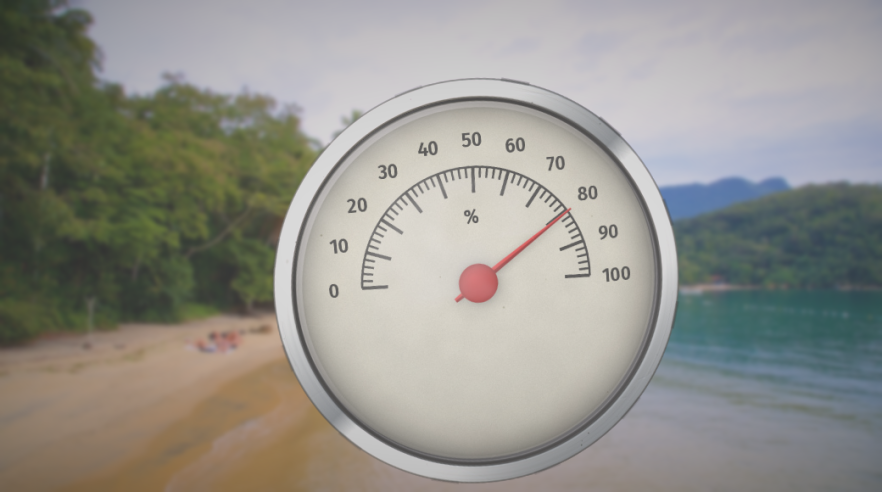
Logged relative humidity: 80 %
